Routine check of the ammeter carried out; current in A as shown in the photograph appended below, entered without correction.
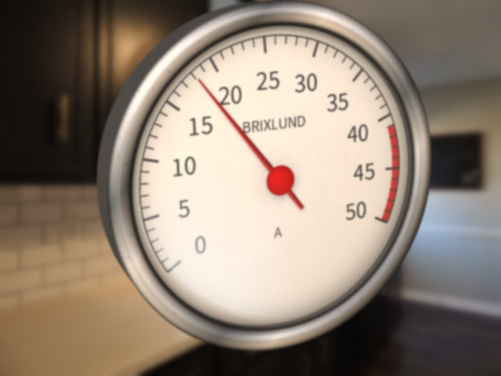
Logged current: 18 A
